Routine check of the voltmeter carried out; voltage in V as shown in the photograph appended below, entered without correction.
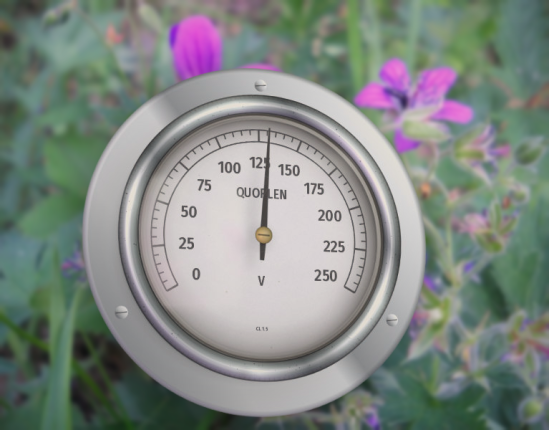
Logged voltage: 130 V
